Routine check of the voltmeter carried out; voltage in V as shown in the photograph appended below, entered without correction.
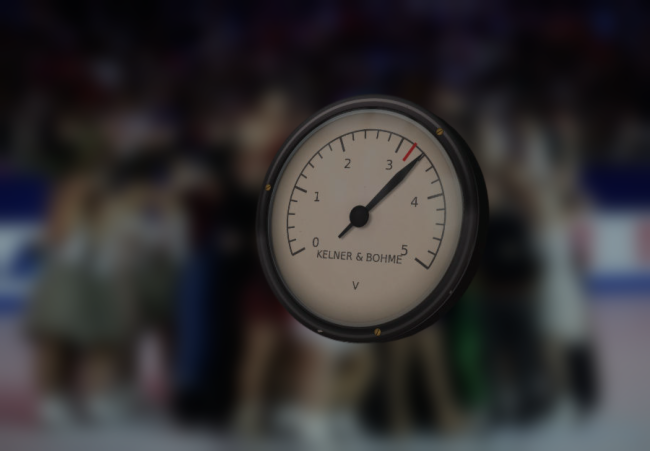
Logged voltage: 3.4 V
